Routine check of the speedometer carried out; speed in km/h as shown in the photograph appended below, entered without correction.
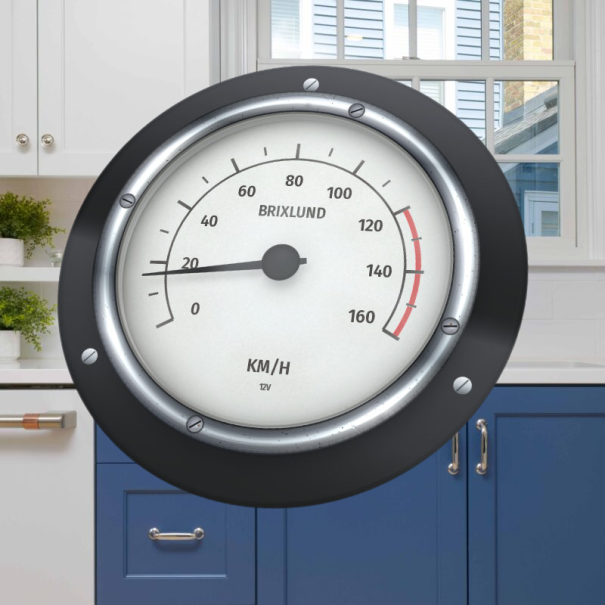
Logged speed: 15 km/h
